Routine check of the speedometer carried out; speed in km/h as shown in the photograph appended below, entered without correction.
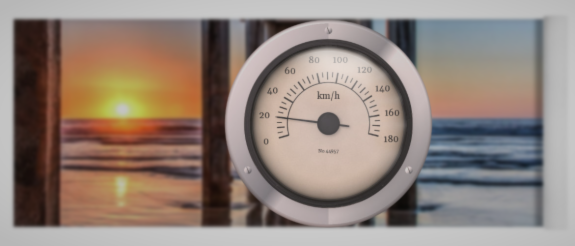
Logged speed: 20 km/h
